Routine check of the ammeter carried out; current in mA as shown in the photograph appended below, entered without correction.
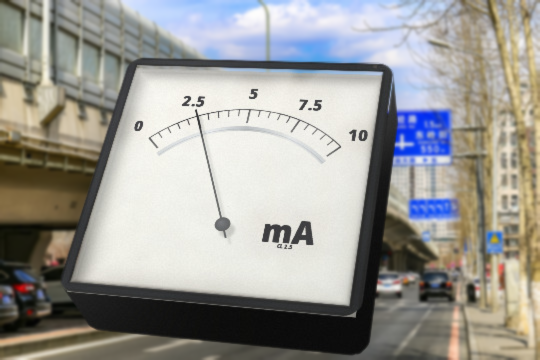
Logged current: 2.5 mA
